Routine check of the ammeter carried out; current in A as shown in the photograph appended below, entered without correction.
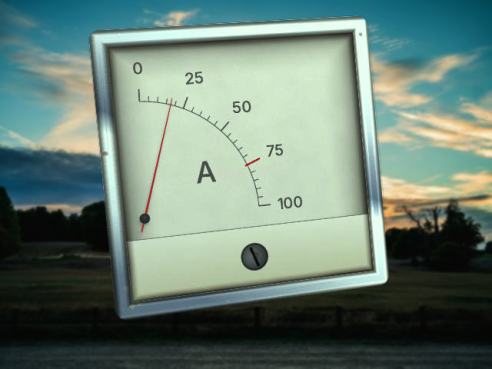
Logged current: 17.5 A
